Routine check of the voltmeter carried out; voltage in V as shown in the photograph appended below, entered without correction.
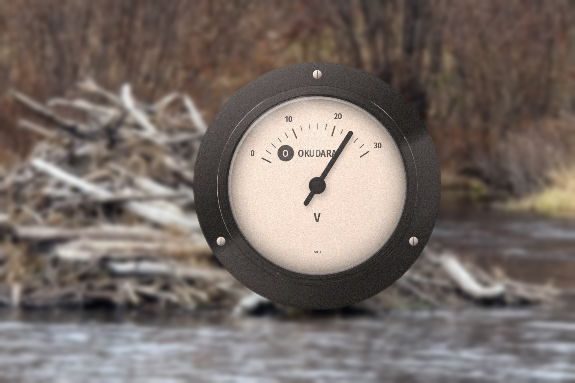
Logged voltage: 24 V
